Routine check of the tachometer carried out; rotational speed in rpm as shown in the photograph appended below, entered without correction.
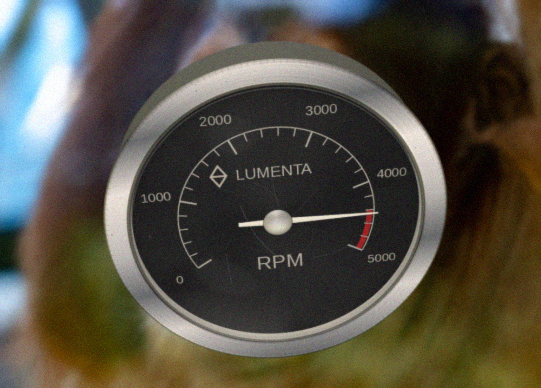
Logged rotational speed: 4400 rpm
